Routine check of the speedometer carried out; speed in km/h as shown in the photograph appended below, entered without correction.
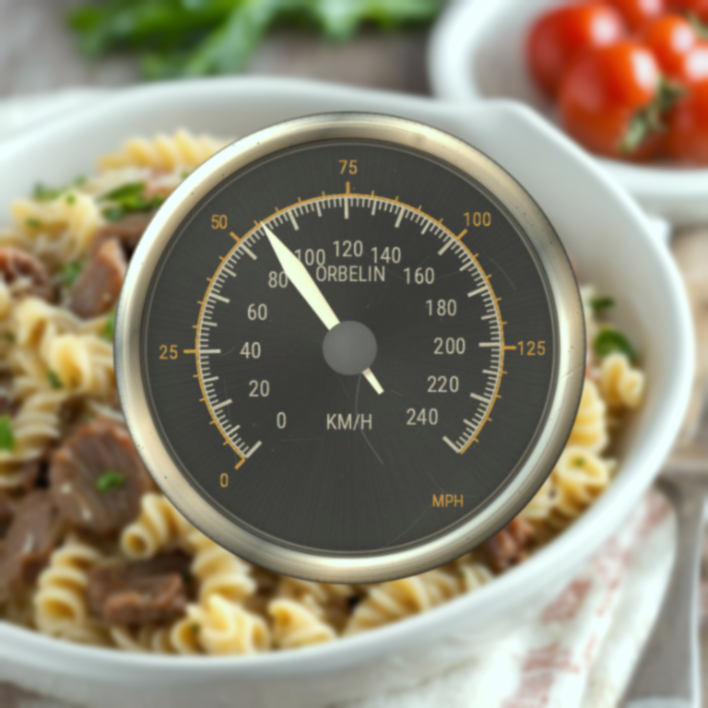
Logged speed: 90 km/h
